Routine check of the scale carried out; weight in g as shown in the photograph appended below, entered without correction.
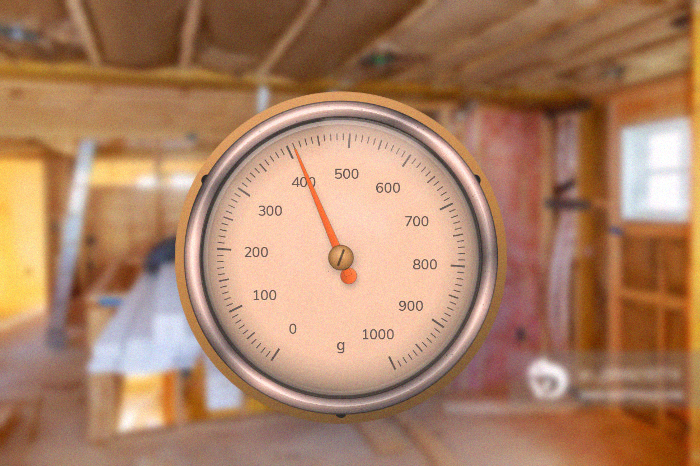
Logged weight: 410 g
